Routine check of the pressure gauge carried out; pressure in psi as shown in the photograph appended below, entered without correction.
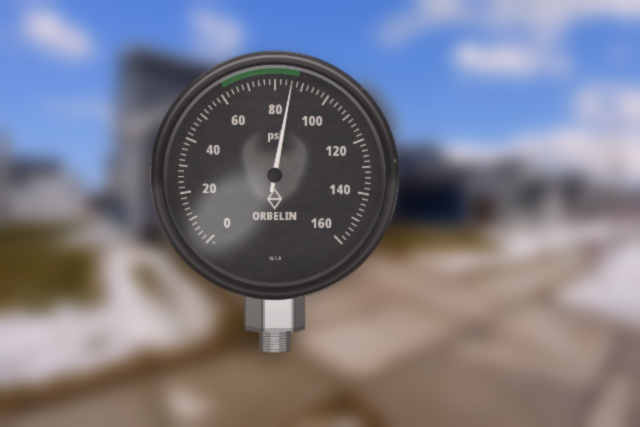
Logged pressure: 86 psi
